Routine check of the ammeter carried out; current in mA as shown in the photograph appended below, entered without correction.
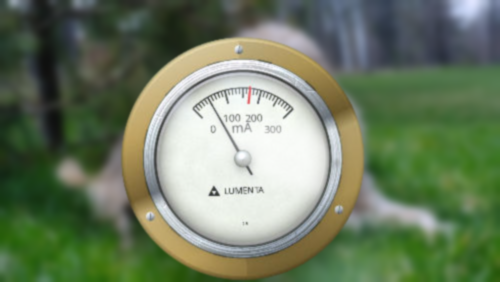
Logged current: 50 mA
